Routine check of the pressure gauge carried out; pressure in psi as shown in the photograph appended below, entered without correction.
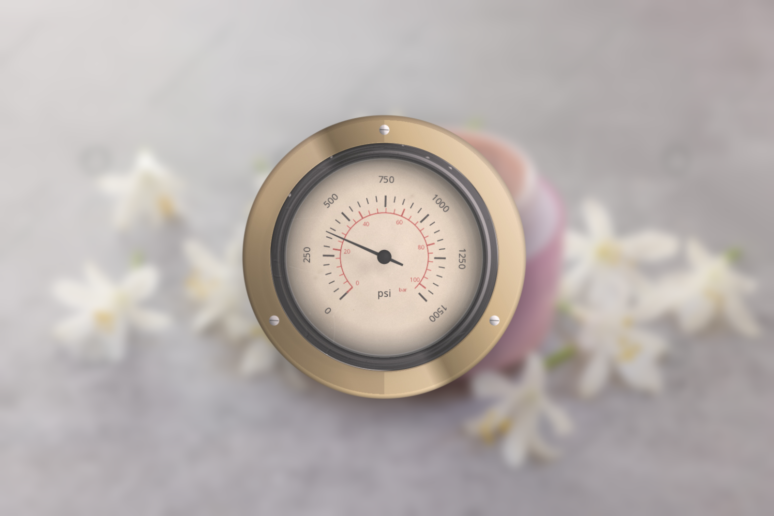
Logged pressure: 375 psi
